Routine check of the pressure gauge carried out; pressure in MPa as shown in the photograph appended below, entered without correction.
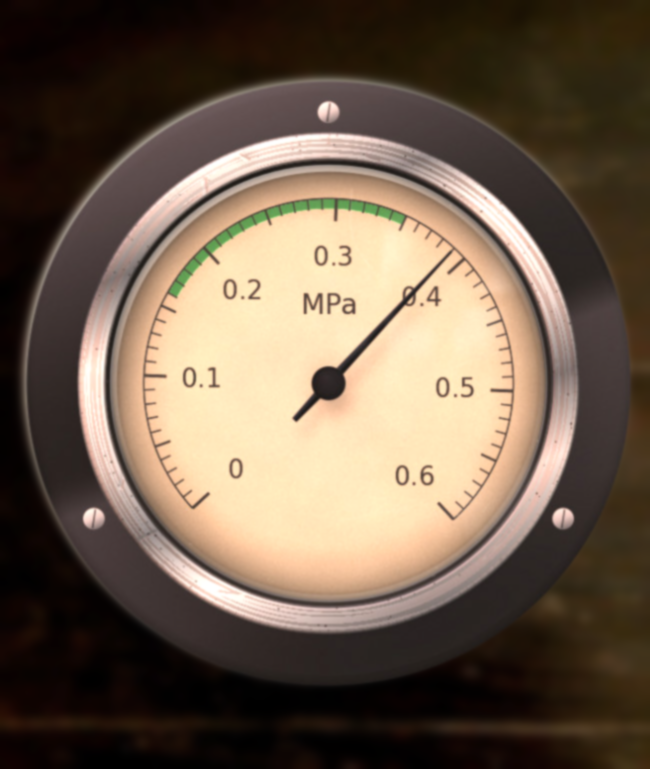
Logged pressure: 0.39 MPa
